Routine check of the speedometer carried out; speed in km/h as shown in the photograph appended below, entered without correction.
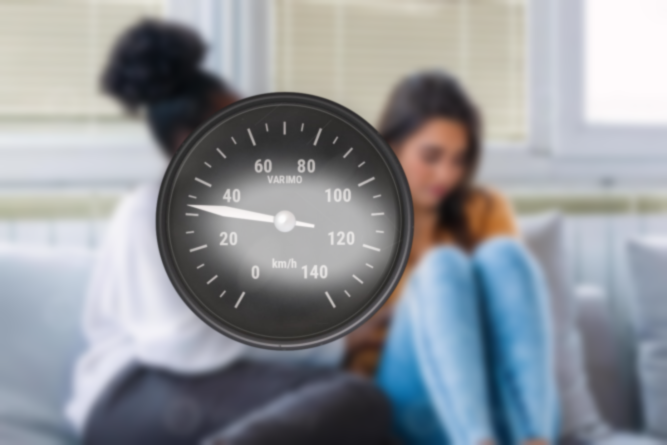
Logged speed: 32.5 km/h
